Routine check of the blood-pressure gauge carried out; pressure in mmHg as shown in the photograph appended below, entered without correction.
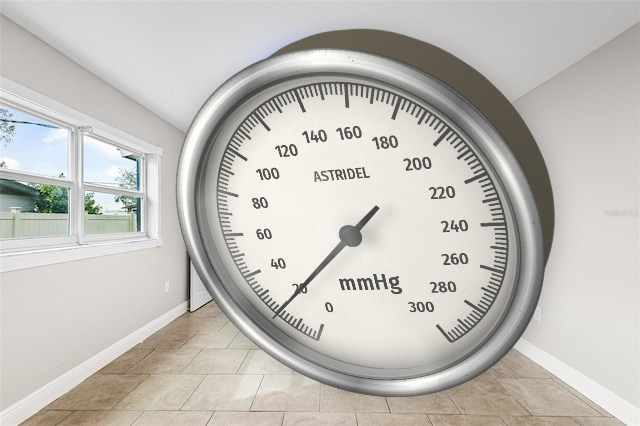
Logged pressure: 20 mmHg
